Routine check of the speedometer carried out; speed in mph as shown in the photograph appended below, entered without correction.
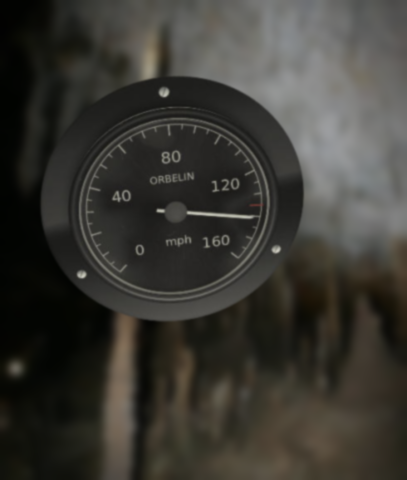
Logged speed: 140 mph
